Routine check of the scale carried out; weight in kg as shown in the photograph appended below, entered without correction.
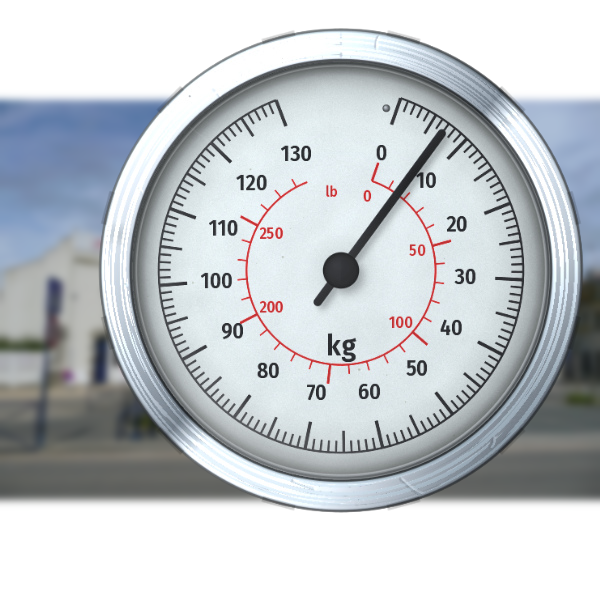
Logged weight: 7 kg
